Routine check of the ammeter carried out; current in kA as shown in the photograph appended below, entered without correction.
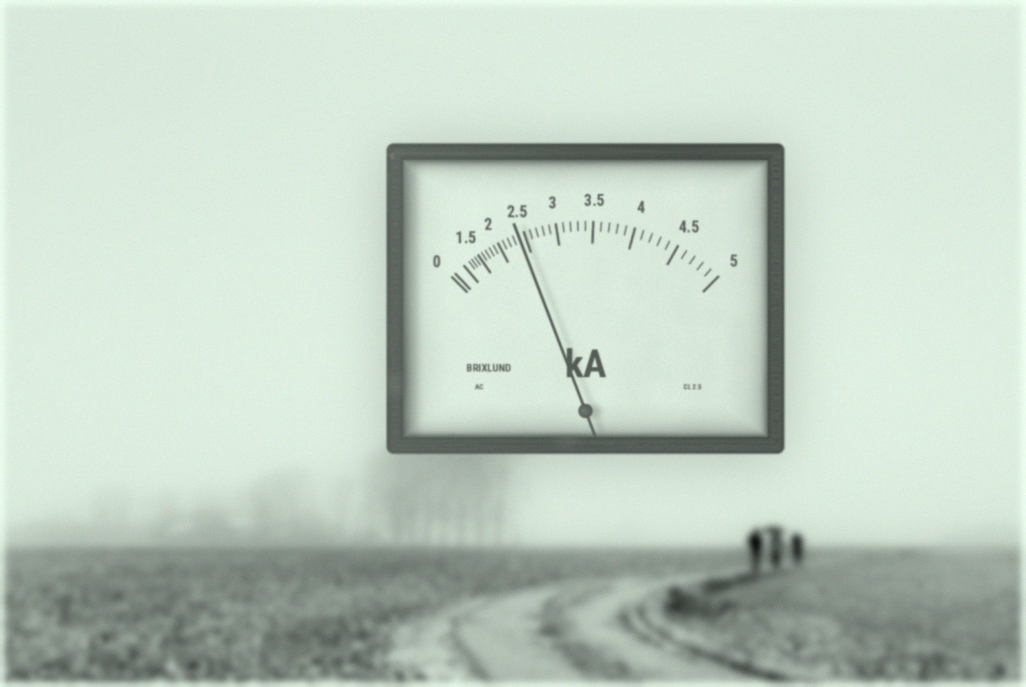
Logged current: 2.4 kA
